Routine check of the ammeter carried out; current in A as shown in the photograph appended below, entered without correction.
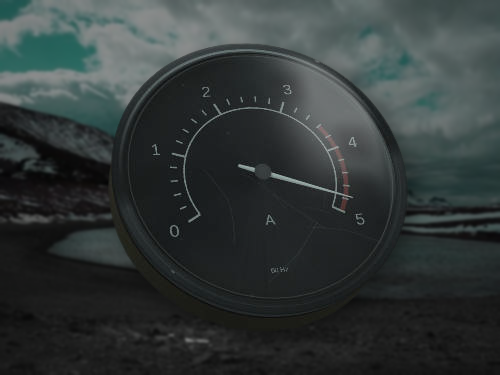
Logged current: 4.8 A
